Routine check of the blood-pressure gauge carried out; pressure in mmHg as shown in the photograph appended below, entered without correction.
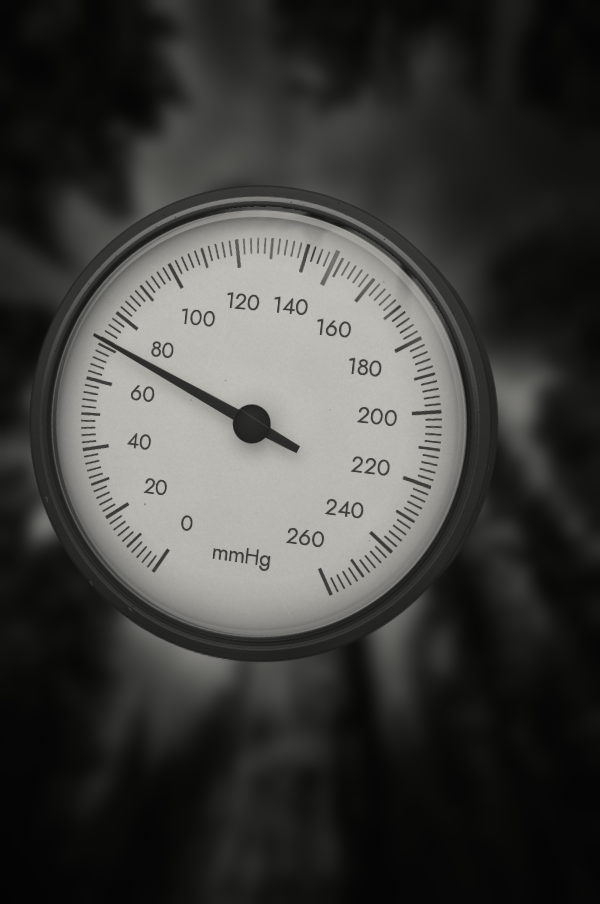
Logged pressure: 72 mmHg
